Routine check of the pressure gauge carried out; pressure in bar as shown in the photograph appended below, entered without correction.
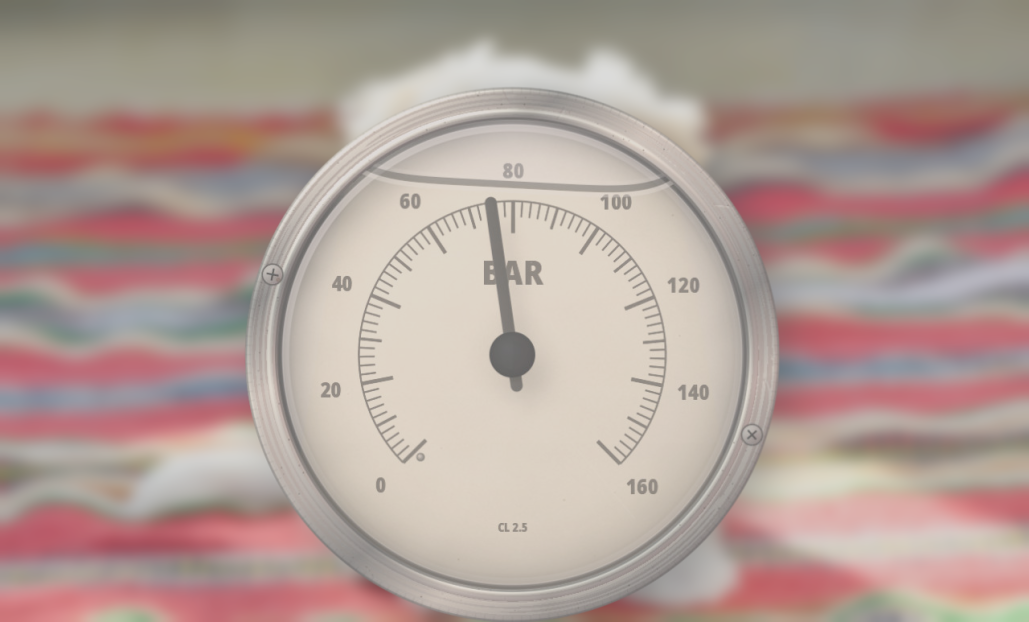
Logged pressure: 75 bar
